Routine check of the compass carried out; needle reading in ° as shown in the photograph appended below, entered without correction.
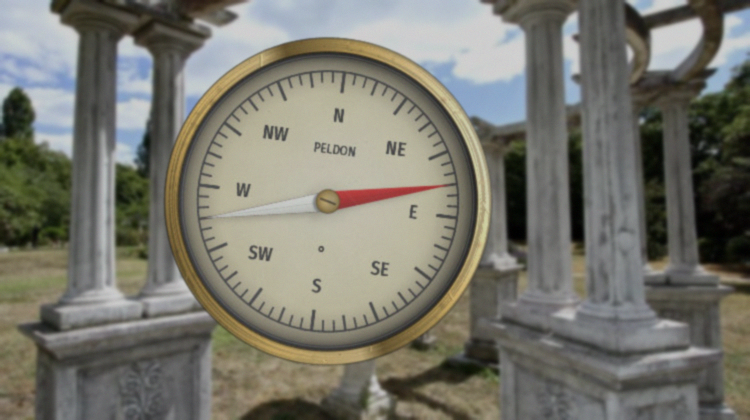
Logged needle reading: 75 °
